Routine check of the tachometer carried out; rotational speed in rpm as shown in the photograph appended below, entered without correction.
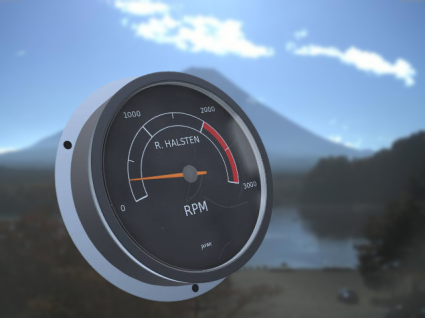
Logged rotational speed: 250 rpm
